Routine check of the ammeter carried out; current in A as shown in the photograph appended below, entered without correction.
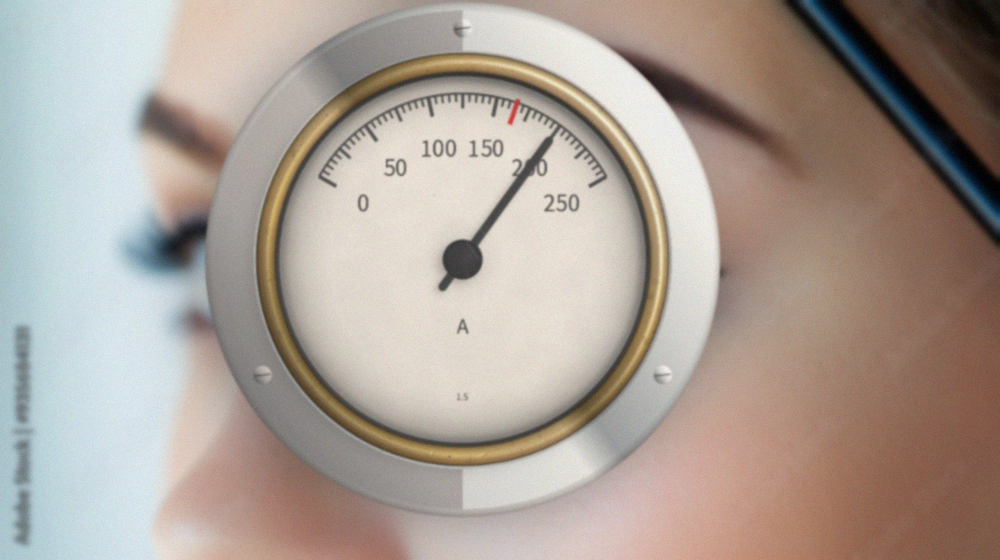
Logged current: 200 A
